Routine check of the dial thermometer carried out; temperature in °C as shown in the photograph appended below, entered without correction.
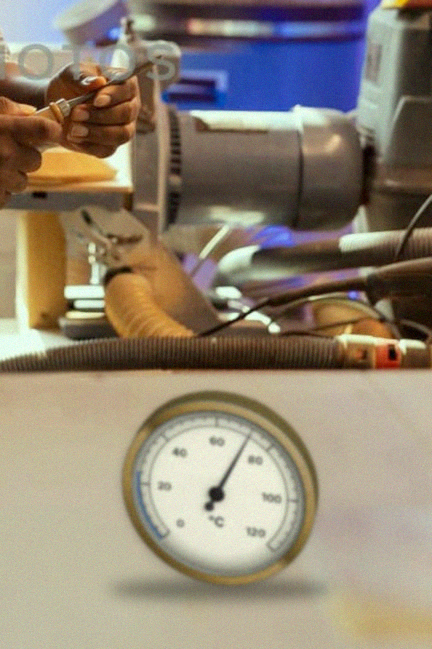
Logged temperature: 72 °C
